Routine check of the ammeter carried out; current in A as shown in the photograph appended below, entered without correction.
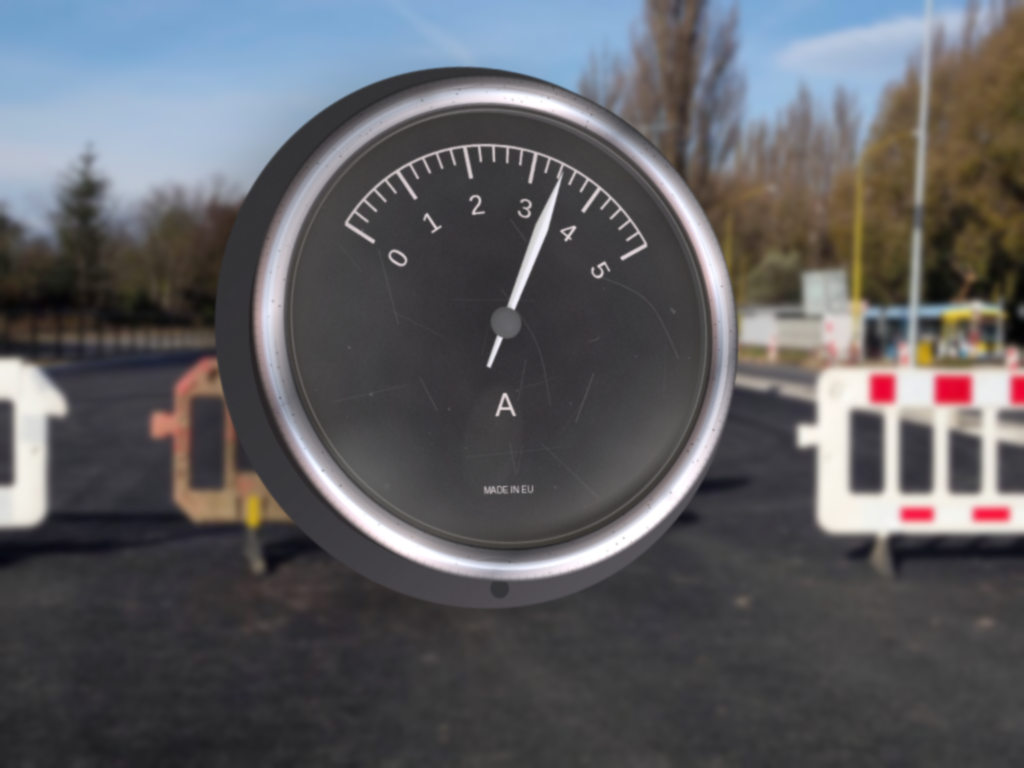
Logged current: 3.4 A
